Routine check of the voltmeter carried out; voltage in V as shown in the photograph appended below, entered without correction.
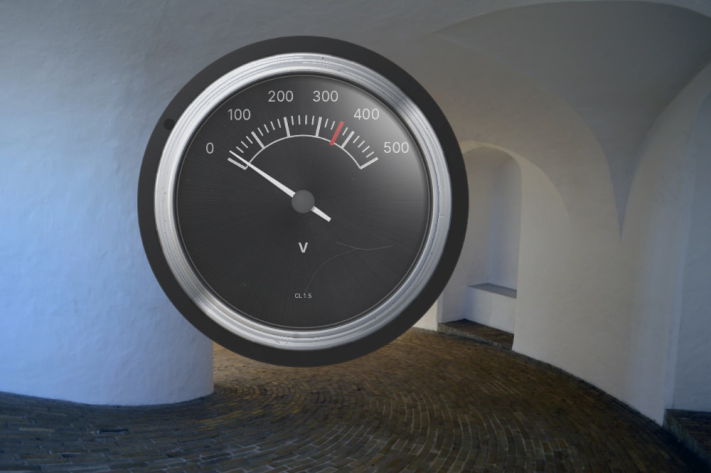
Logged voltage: 20 V
